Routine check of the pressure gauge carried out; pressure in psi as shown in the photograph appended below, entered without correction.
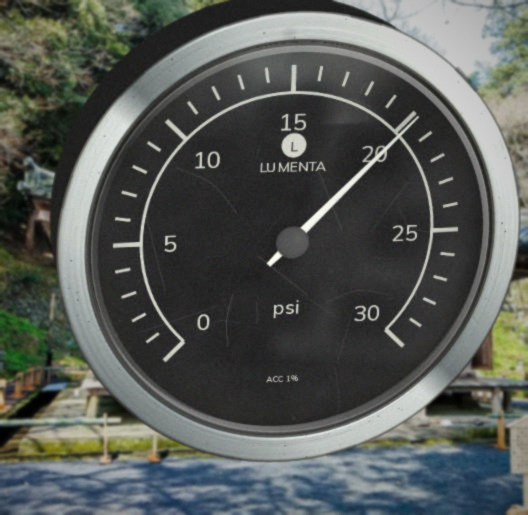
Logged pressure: 20 psi
